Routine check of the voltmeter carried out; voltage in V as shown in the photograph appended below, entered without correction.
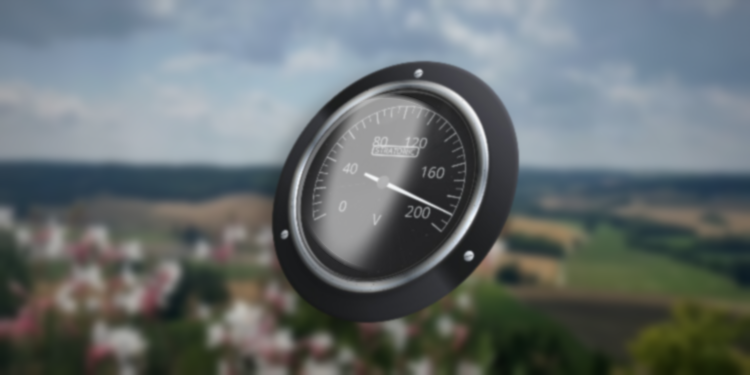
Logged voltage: 190 V
